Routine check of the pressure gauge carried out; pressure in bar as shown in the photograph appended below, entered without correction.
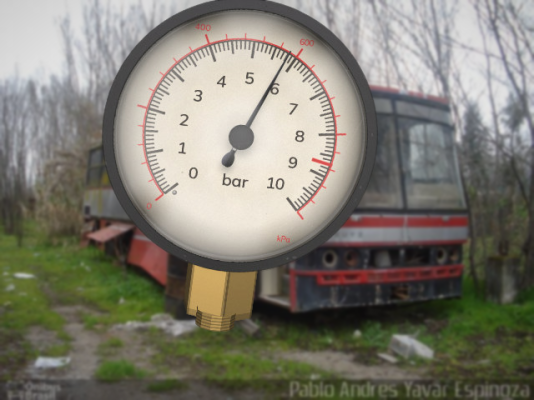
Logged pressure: 5.8 bar
